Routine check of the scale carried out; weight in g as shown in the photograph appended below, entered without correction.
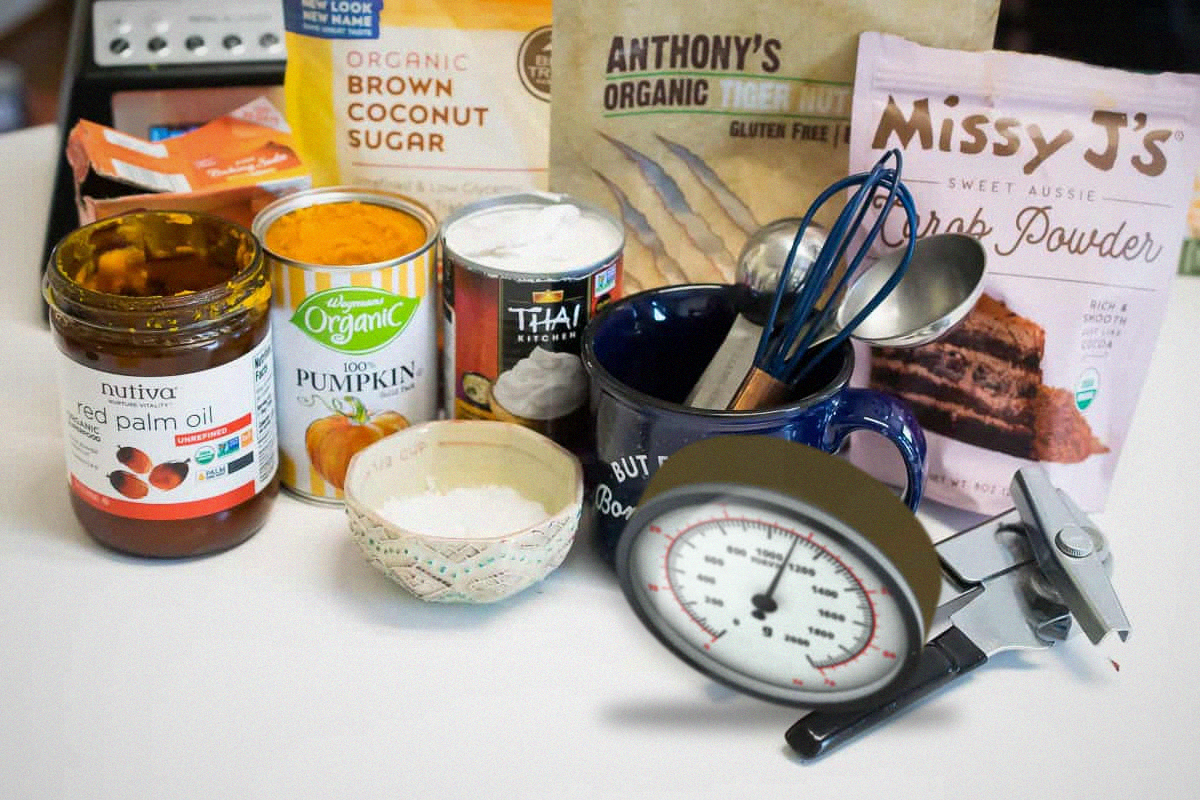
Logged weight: 1100 g
